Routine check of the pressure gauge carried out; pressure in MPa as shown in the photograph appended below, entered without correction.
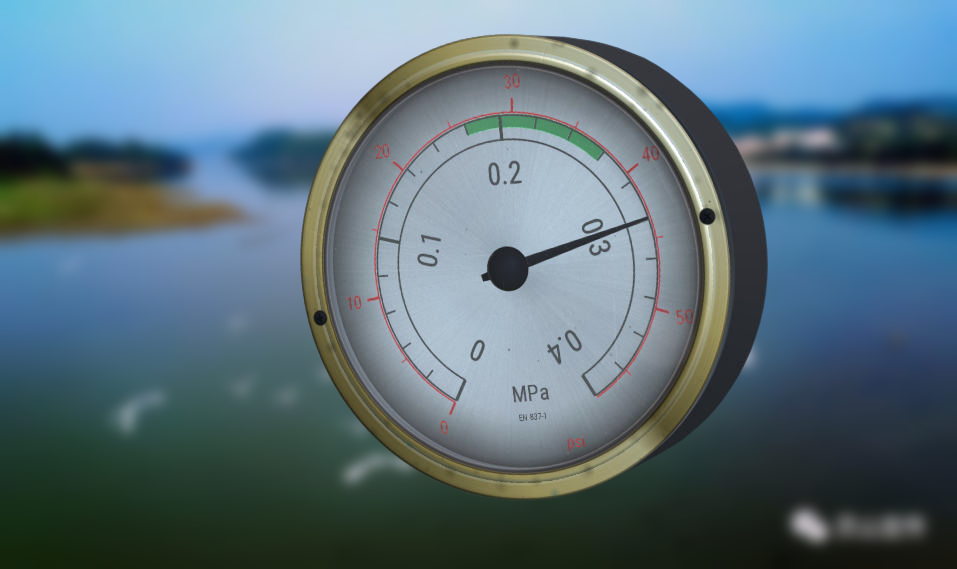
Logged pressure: 0.3 MPa
